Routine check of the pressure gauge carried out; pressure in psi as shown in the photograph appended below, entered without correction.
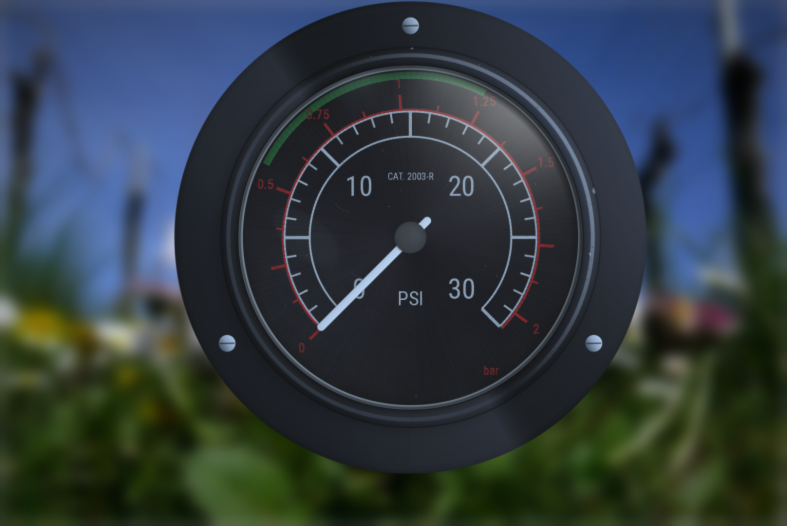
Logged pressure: 0 psi
